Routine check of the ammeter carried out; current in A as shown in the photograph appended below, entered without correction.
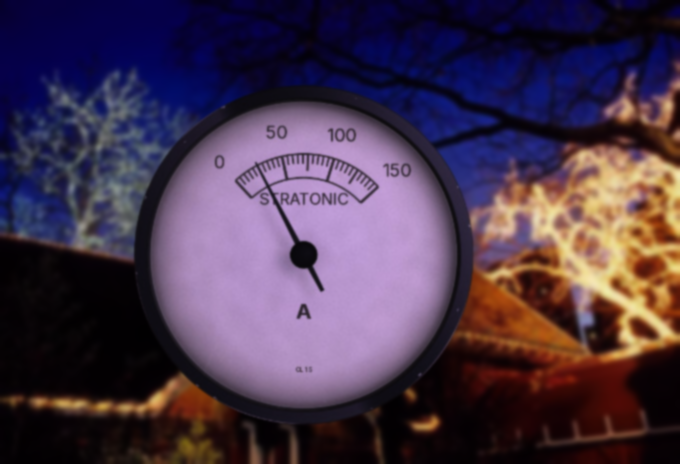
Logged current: 25 A
